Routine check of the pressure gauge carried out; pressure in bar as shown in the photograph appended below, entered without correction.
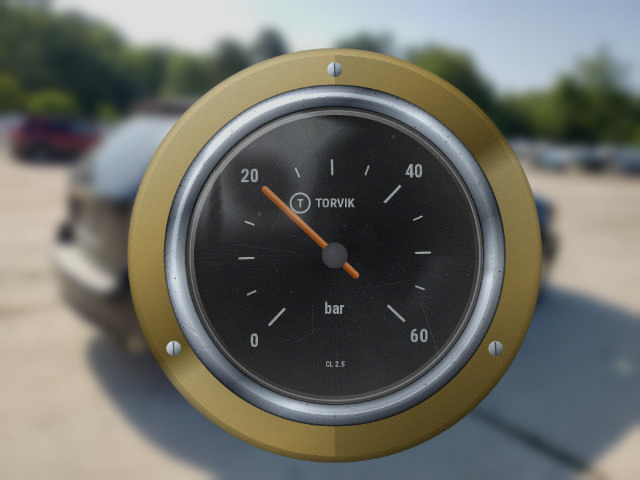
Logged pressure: 20 bar
